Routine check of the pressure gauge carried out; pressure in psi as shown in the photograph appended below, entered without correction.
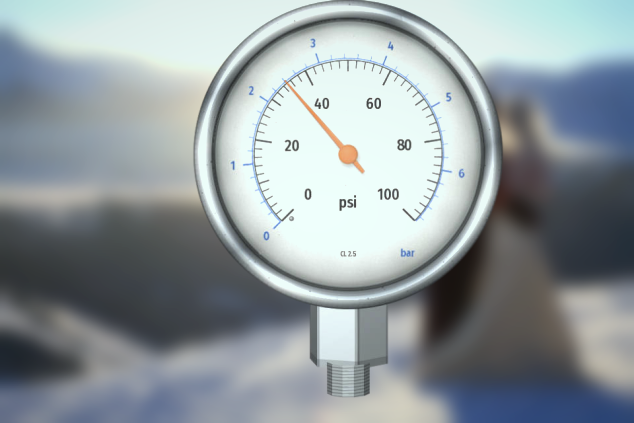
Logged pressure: 35 psi
